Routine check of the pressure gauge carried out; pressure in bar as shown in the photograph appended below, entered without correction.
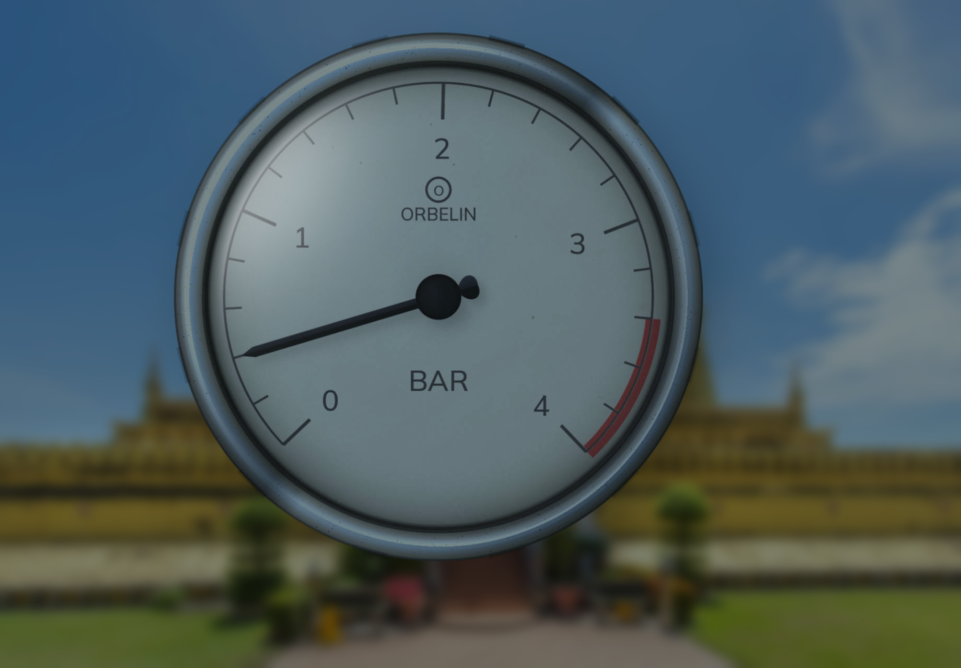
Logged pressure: 0.4 bar
